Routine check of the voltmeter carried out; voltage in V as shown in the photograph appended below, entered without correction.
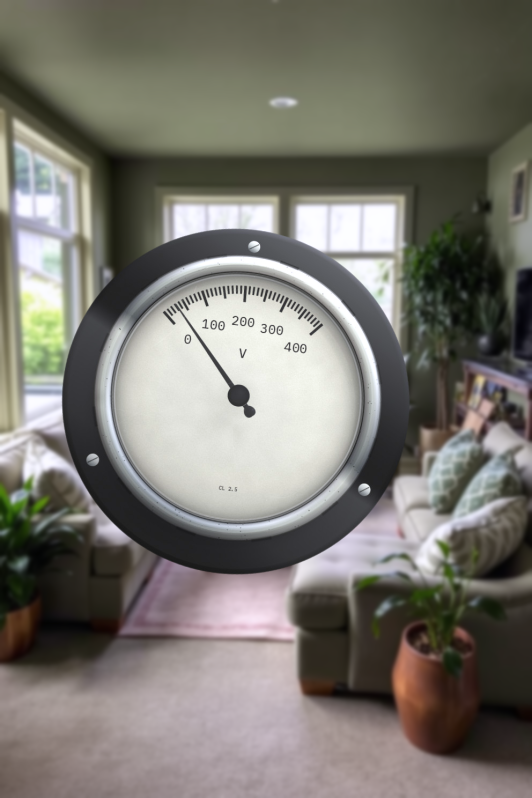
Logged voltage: 30 V
